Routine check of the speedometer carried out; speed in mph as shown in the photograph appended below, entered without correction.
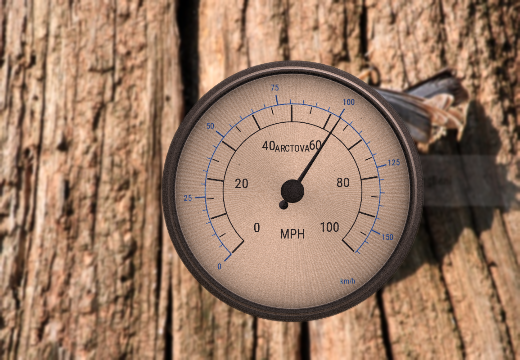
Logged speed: 62.5 mph
